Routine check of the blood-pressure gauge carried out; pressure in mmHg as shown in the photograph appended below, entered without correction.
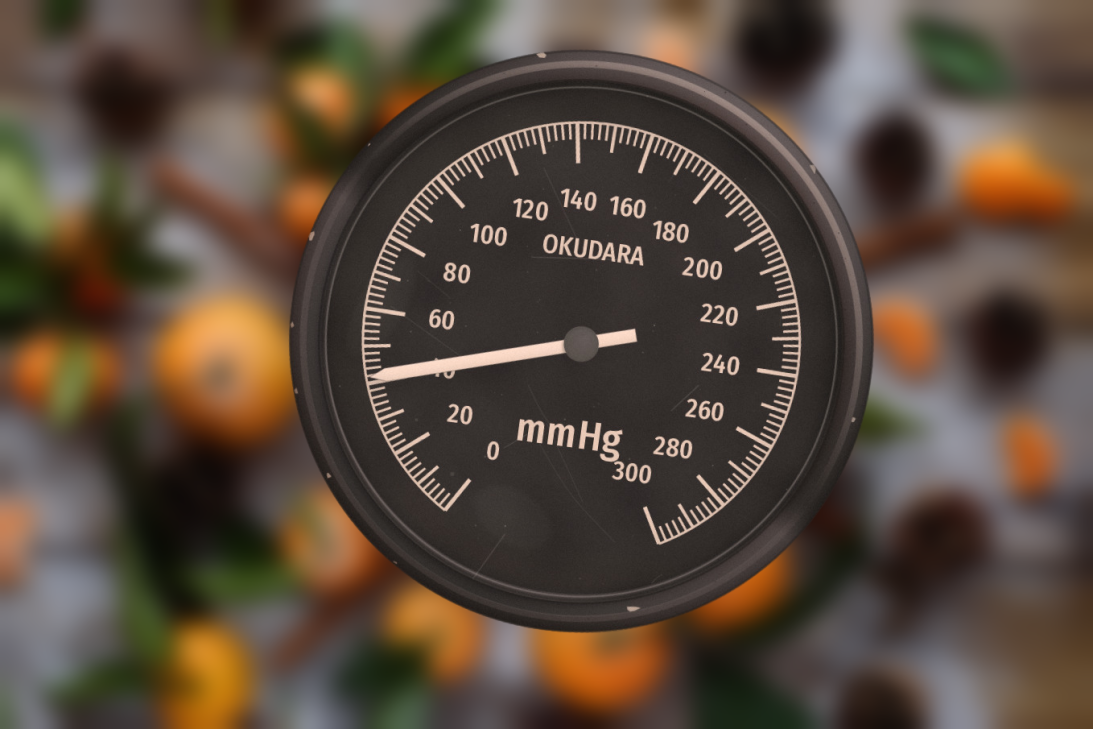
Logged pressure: 42 mmHg
